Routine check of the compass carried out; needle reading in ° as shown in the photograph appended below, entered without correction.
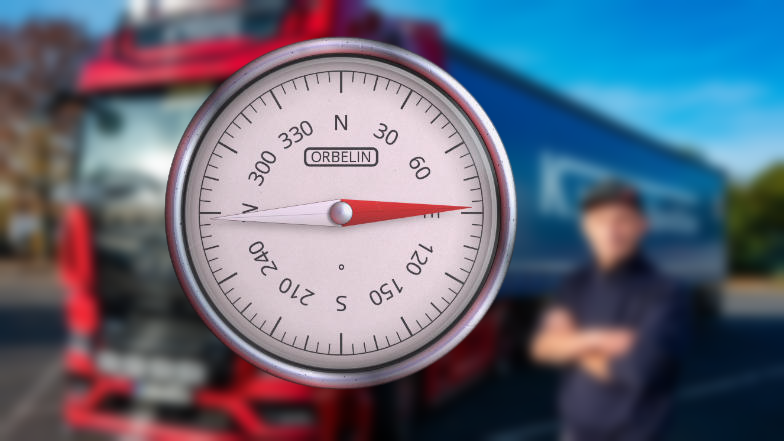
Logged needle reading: 87.5 °
